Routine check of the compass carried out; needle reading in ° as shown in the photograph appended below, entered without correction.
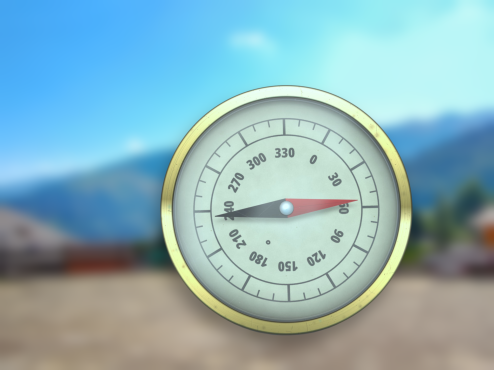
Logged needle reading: 55 °
